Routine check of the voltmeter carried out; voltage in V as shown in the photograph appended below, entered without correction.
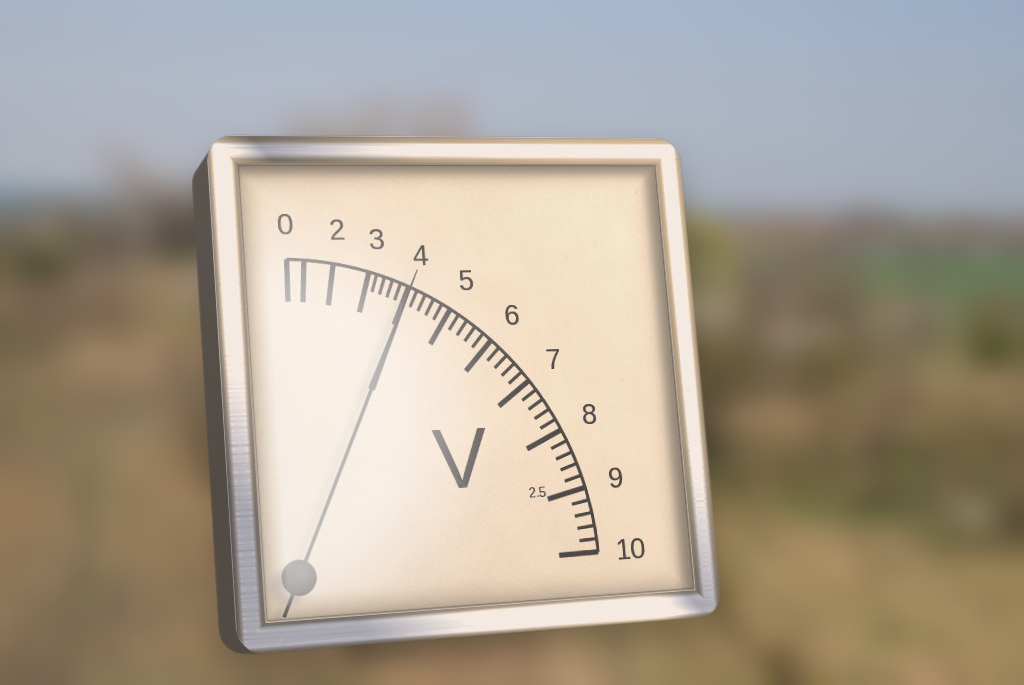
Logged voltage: 4 V
